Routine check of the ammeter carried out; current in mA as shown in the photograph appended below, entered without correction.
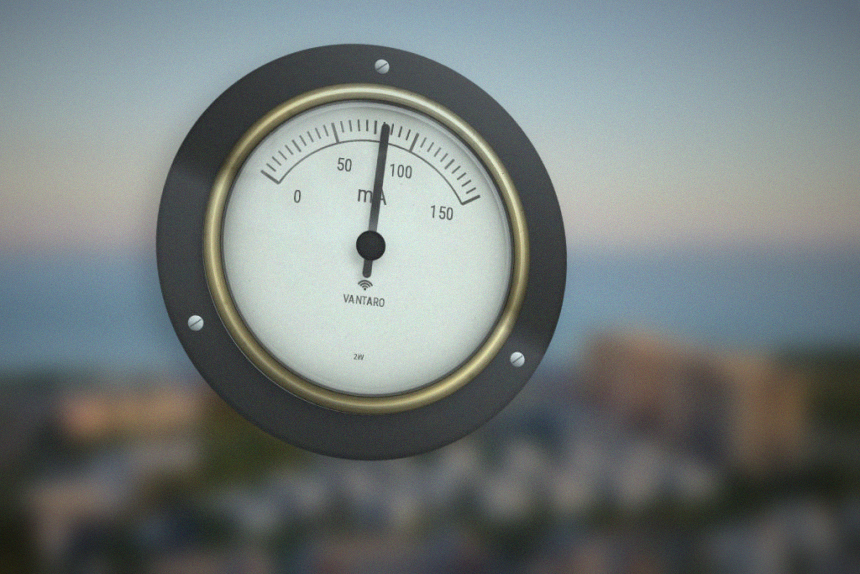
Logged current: 80 mA
